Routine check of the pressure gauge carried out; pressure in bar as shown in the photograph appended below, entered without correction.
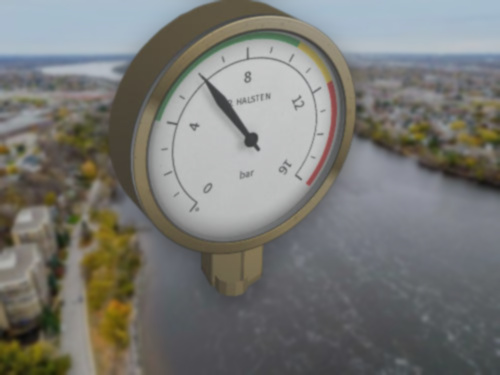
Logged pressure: 6 bar
